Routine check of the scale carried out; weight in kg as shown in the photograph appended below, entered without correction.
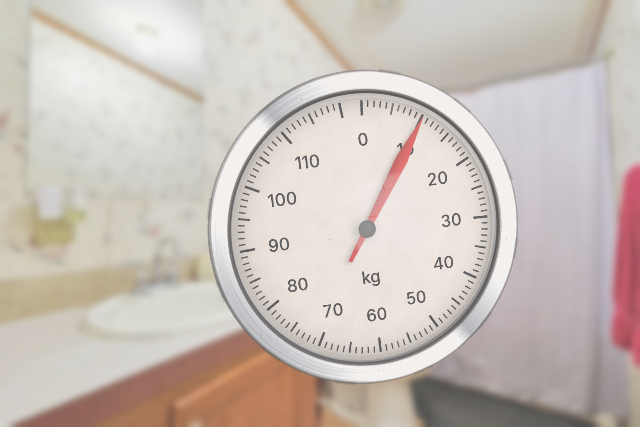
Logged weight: 10 kg
